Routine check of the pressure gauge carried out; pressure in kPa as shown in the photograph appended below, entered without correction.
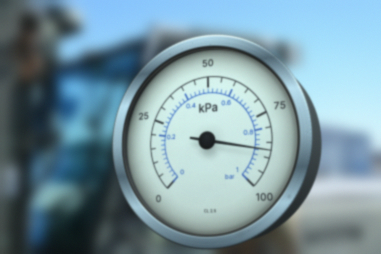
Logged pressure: 87.5 kPa
